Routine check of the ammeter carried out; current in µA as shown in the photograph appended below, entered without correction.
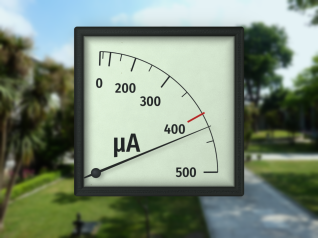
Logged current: 425 µA
